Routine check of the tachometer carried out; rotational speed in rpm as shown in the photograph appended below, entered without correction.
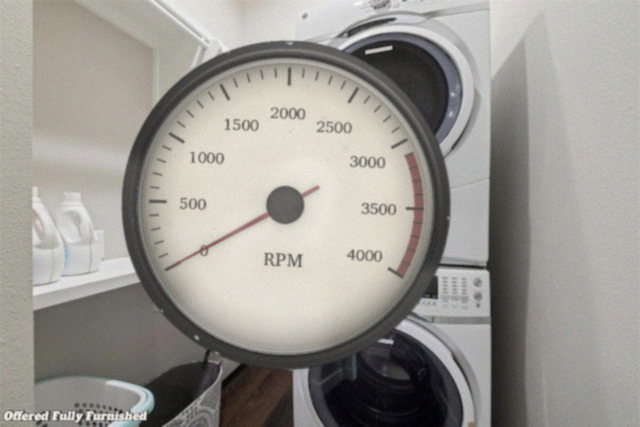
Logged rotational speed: 0 rpm
